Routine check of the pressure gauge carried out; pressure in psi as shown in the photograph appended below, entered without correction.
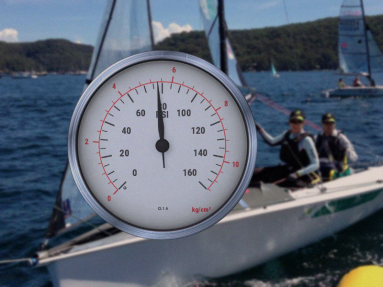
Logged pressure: 77.5 psi
